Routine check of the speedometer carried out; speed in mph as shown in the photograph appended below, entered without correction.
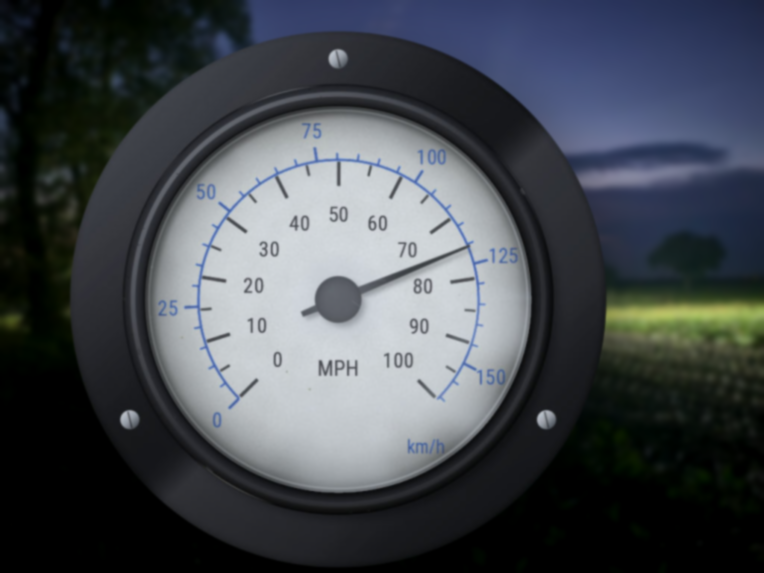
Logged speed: 75 mph
